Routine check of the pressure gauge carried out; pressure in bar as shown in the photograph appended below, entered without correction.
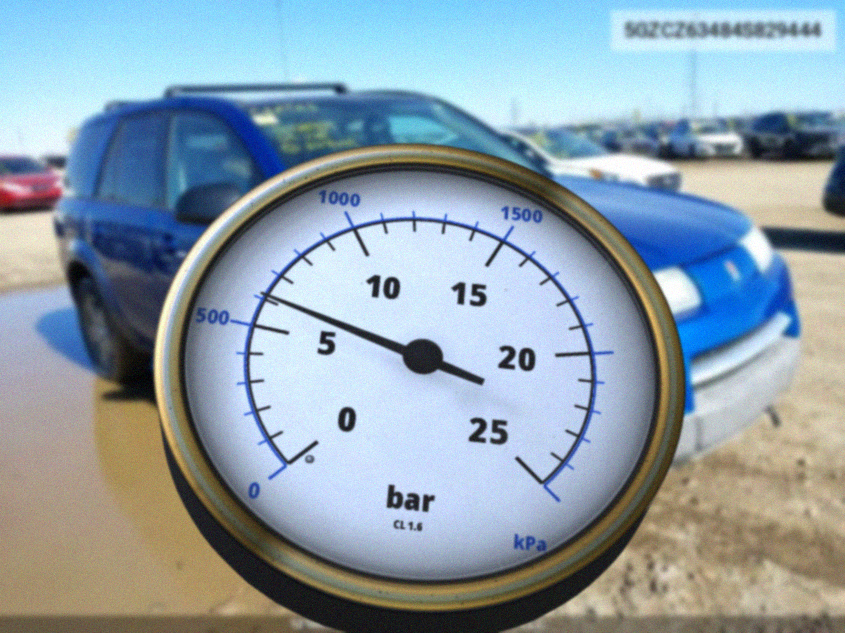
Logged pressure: 6 bar
